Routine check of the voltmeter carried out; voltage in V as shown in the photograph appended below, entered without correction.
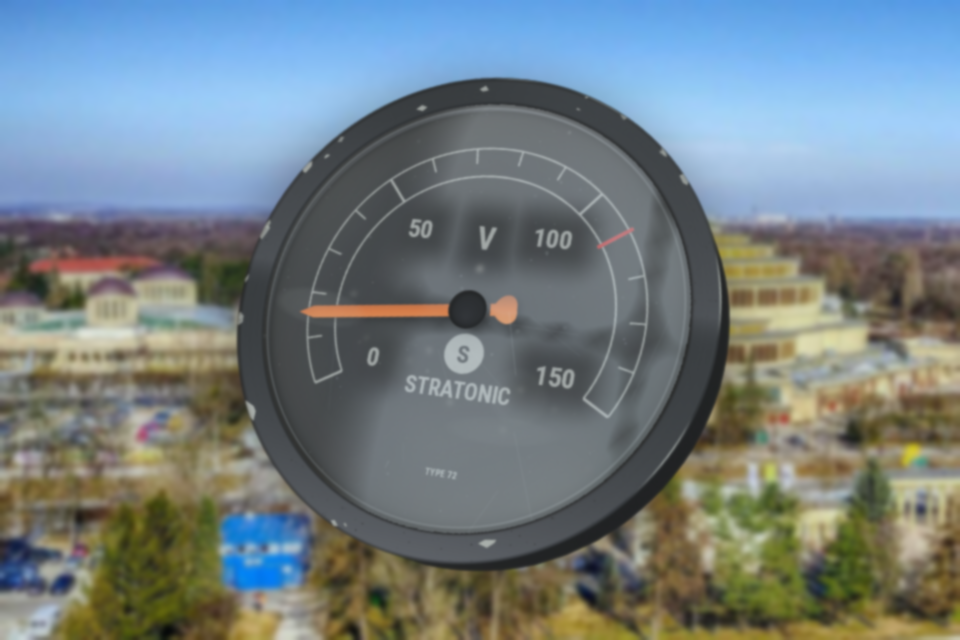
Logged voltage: 15 V
